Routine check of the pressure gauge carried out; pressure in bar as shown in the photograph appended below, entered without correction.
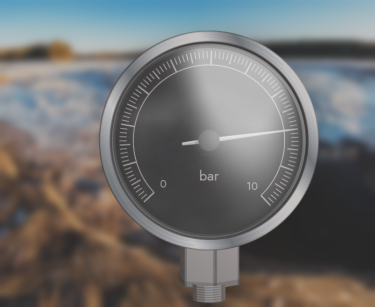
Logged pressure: 8 bar
